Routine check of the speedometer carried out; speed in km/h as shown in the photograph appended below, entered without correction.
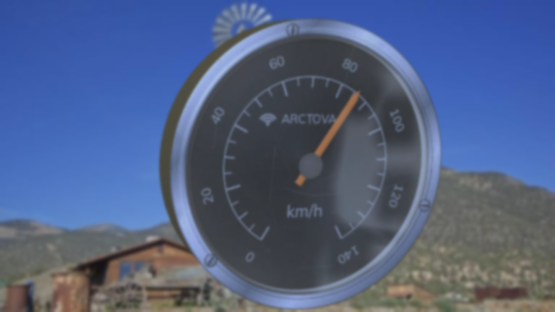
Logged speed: 85 km/h
